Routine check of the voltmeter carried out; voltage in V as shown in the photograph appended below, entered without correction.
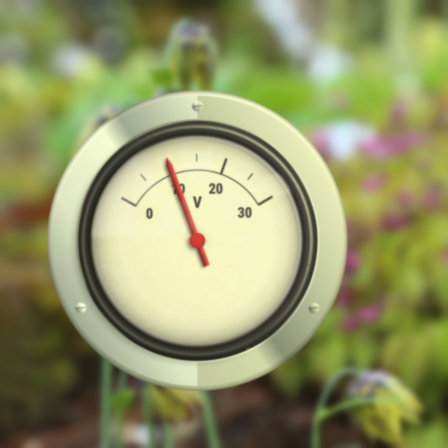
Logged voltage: 10 V
